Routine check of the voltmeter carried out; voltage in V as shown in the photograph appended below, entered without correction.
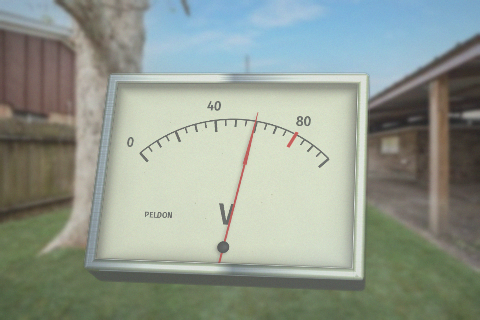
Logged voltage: 60 V
